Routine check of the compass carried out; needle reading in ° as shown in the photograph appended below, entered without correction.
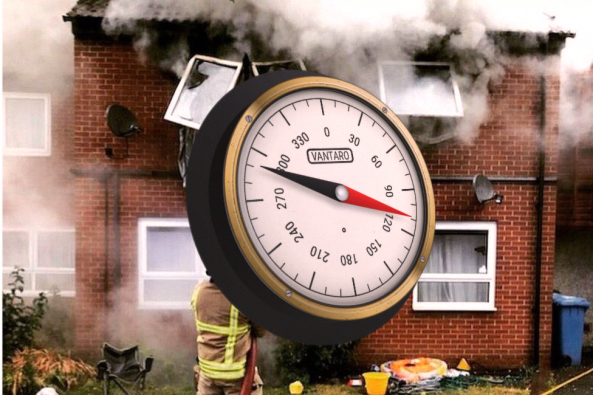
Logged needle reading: 110 °
